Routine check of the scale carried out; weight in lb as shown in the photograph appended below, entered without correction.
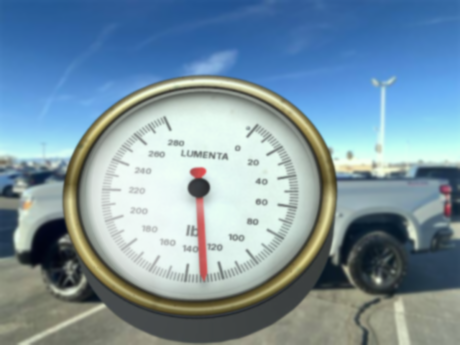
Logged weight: 130 lb
